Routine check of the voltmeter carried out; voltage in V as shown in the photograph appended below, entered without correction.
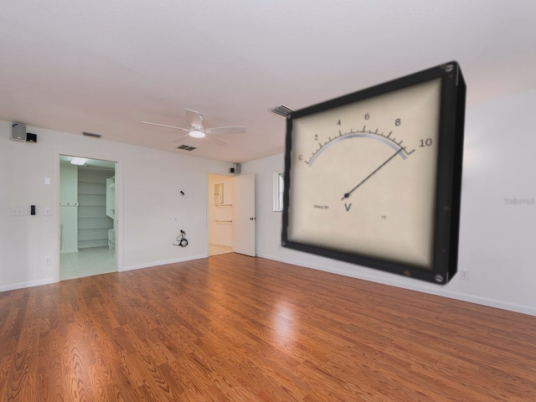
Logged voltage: 9.5 V
